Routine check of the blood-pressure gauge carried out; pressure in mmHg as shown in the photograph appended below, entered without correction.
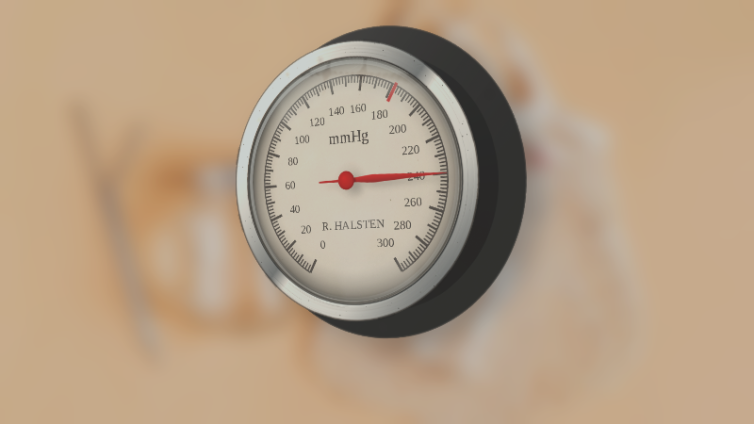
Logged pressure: 240 mmHg
